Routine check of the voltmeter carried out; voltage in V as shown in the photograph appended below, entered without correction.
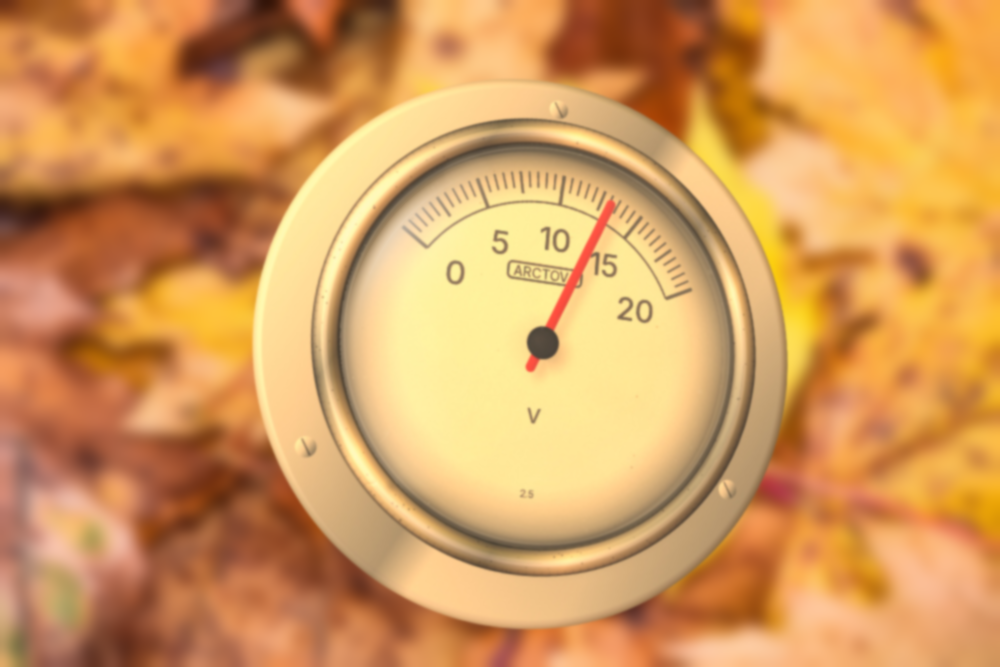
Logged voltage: 13 V
